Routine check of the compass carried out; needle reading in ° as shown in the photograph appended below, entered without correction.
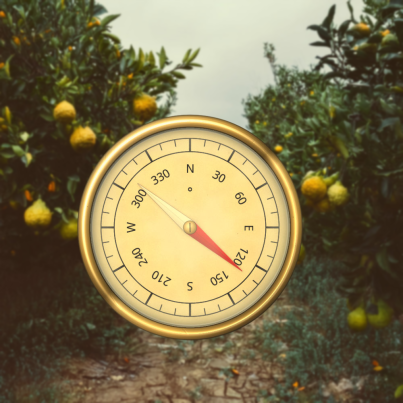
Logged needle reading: 130 °
